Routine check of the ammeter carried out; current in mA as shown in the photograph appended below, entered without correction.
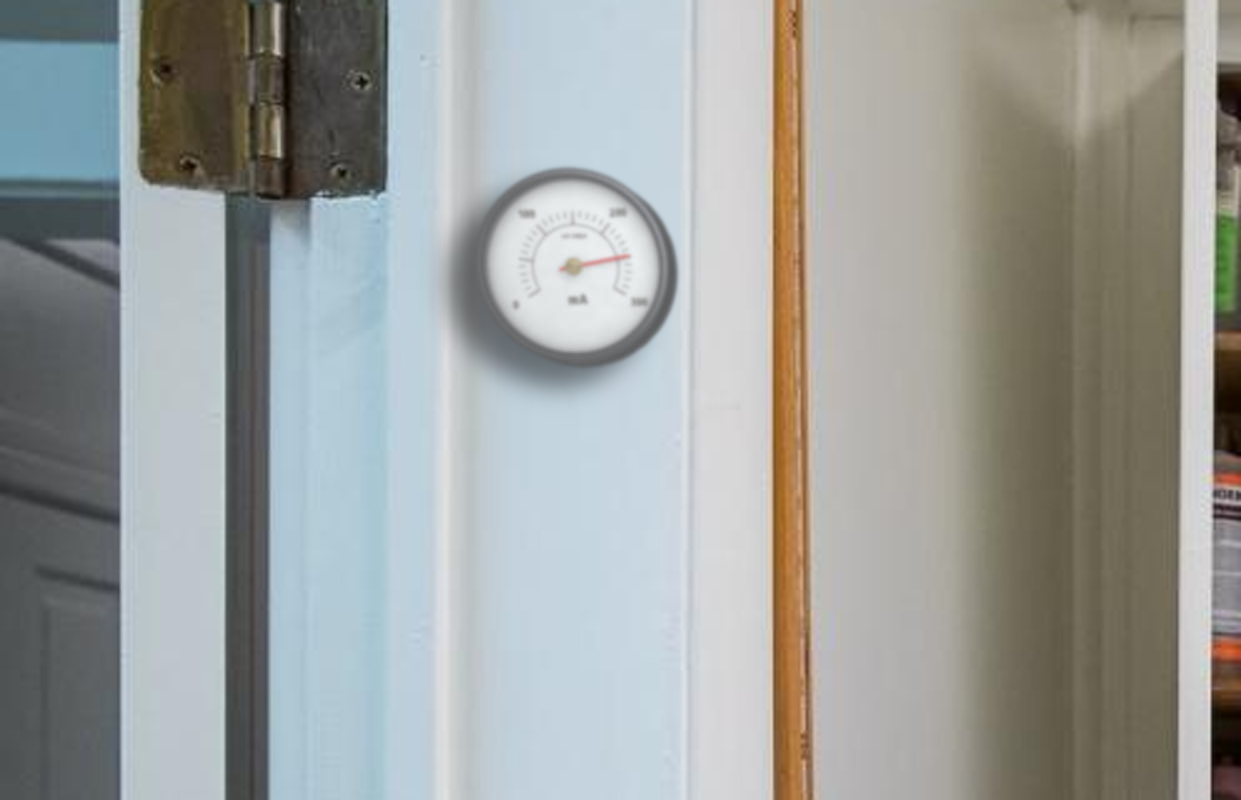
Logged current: 250 mA
